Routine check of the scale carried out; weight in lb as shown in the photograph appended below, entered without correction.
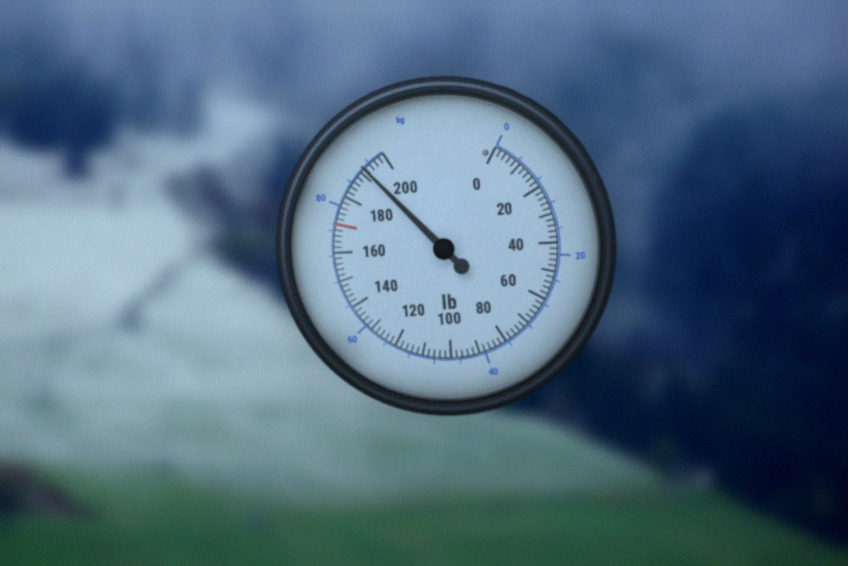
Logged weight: 192 lb
